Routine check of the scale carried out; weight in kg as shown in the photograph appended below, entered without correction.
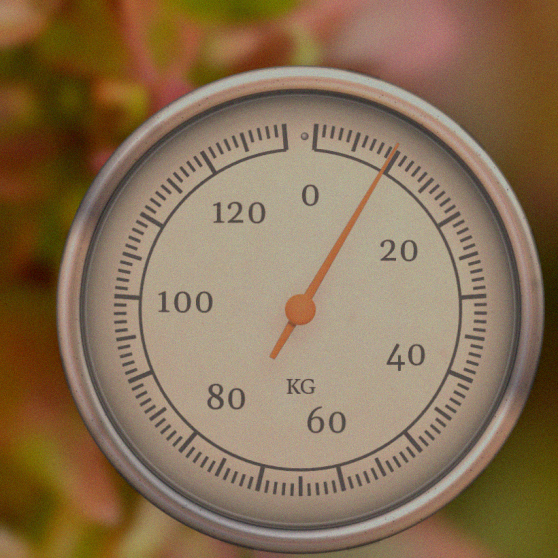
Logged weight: 9.5 kg
